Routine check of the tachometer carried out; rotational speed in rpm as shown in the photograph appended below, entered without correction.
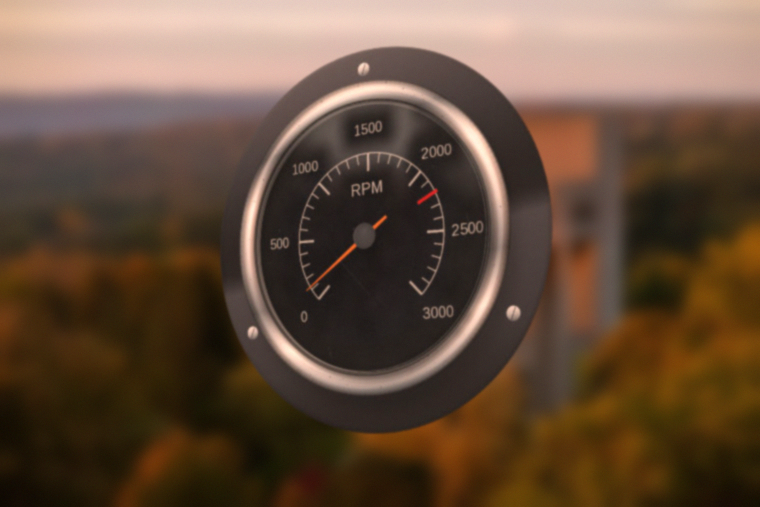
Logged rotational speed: 100 rpm
